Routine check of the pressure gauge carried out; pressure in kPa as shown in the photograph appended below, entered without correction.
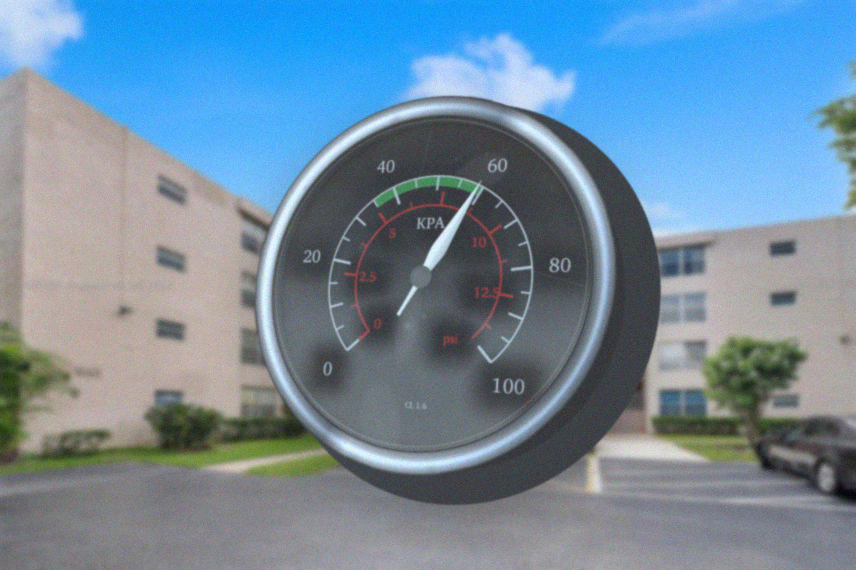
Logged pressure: 60 kPa
